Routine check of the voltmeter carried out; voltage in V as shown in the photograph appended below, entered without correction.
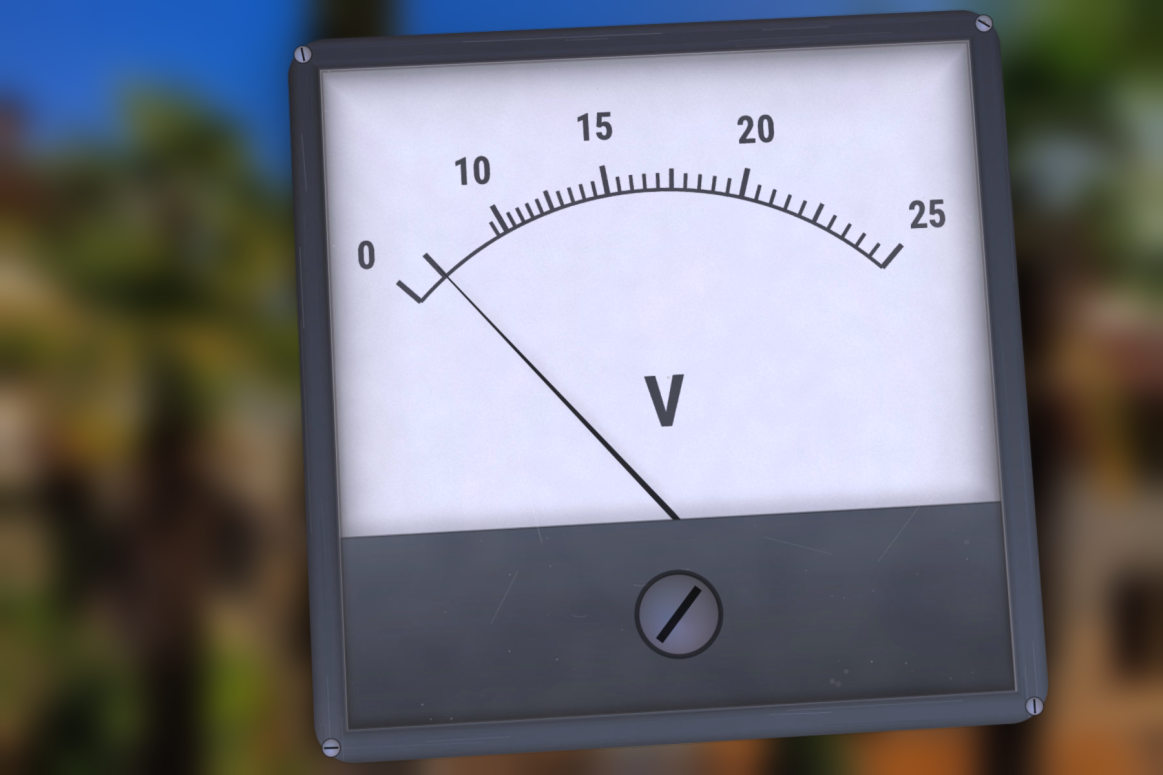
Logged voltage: 5 V
